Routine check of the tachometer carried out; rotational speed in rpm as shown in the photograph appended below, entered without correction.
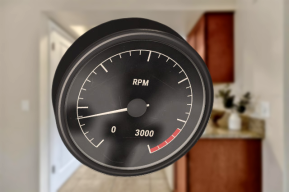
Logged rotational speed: 400 rpm
